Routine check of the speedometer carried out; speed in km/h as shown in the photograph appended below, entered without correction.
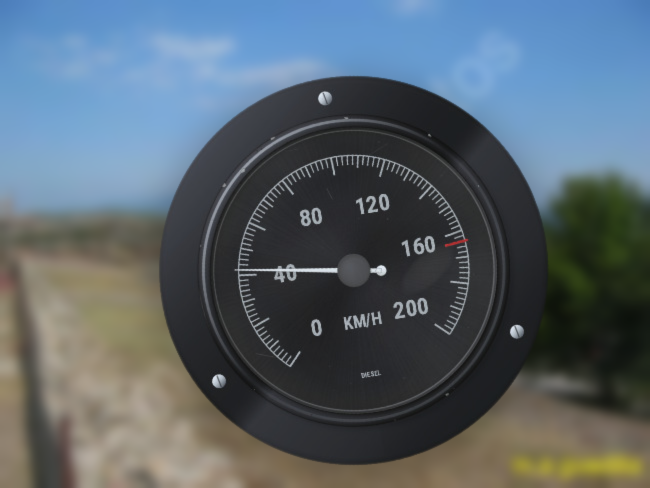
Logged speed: 42 km/h
